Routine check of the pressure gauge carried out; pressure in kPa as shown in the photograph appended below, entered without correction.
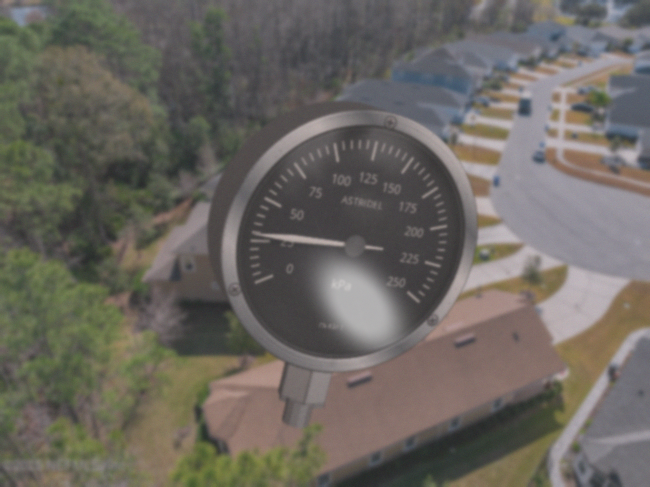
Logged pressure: 30 kPa
